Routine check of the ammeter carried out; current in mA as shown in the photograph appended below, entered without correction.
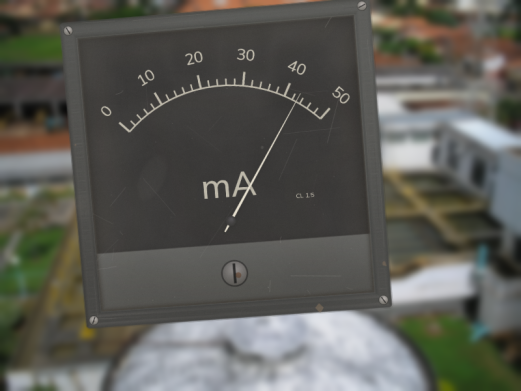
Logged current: 43 mA
